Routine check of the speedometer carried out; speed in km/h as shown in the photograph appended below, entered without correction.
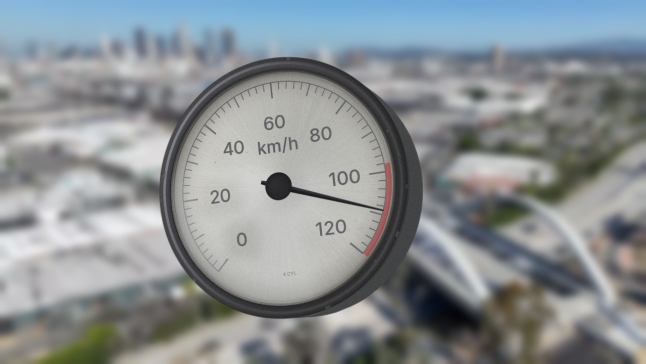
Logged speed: 109 km/h
